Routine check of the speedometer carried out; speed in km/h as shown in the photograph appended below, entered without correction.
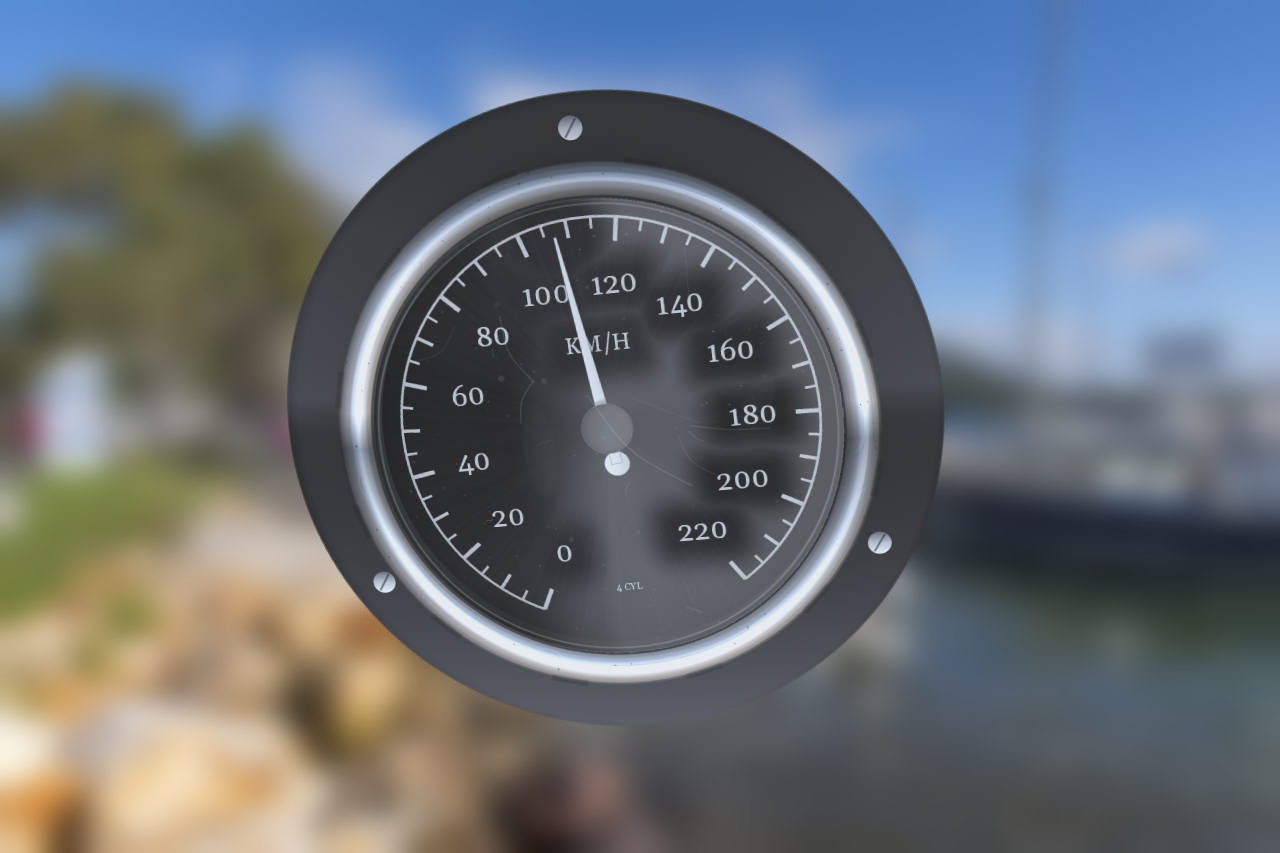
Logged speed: 107.5 km/h
